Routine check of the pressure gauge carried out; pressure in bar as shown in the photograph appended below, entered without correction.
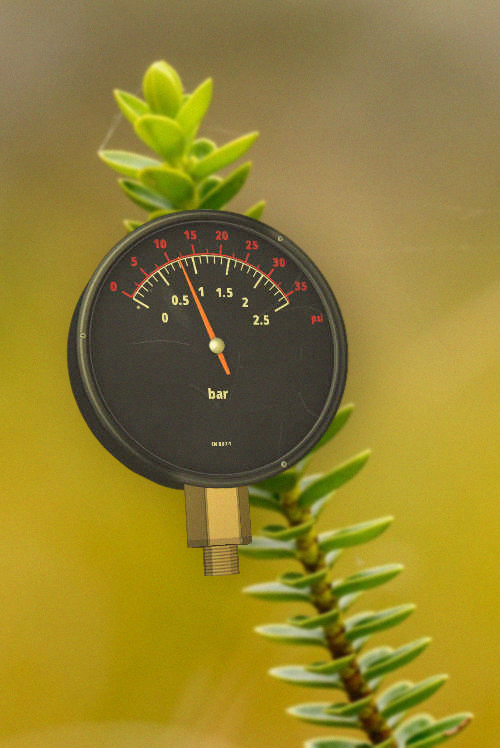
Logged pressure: 0.8 bar
